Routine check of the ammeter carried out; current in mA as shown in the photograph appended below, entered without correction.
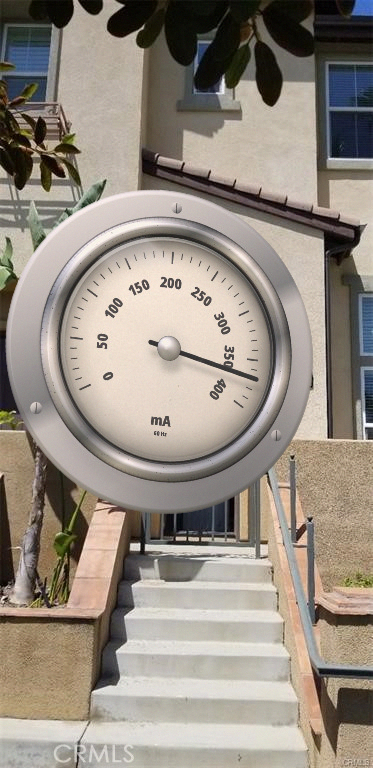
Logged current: 370 mA
